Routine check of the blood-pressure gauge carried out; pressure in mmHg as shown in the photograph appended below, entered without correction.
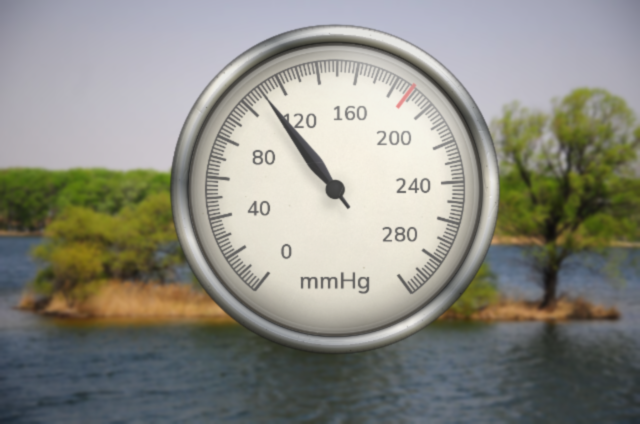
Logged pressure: 110 mmHg
